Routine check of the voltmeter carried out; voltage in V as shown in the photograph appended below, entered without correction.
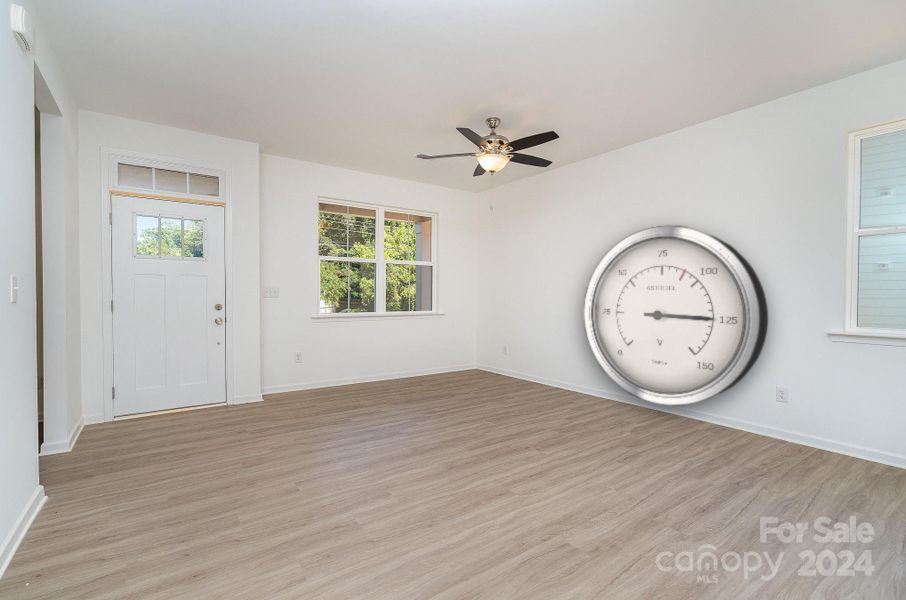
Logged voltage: 125 V
